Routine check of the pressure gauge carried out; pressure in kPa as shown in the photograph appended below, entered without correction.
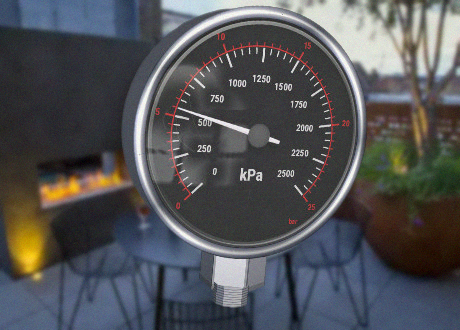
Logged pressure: 550 kPa
